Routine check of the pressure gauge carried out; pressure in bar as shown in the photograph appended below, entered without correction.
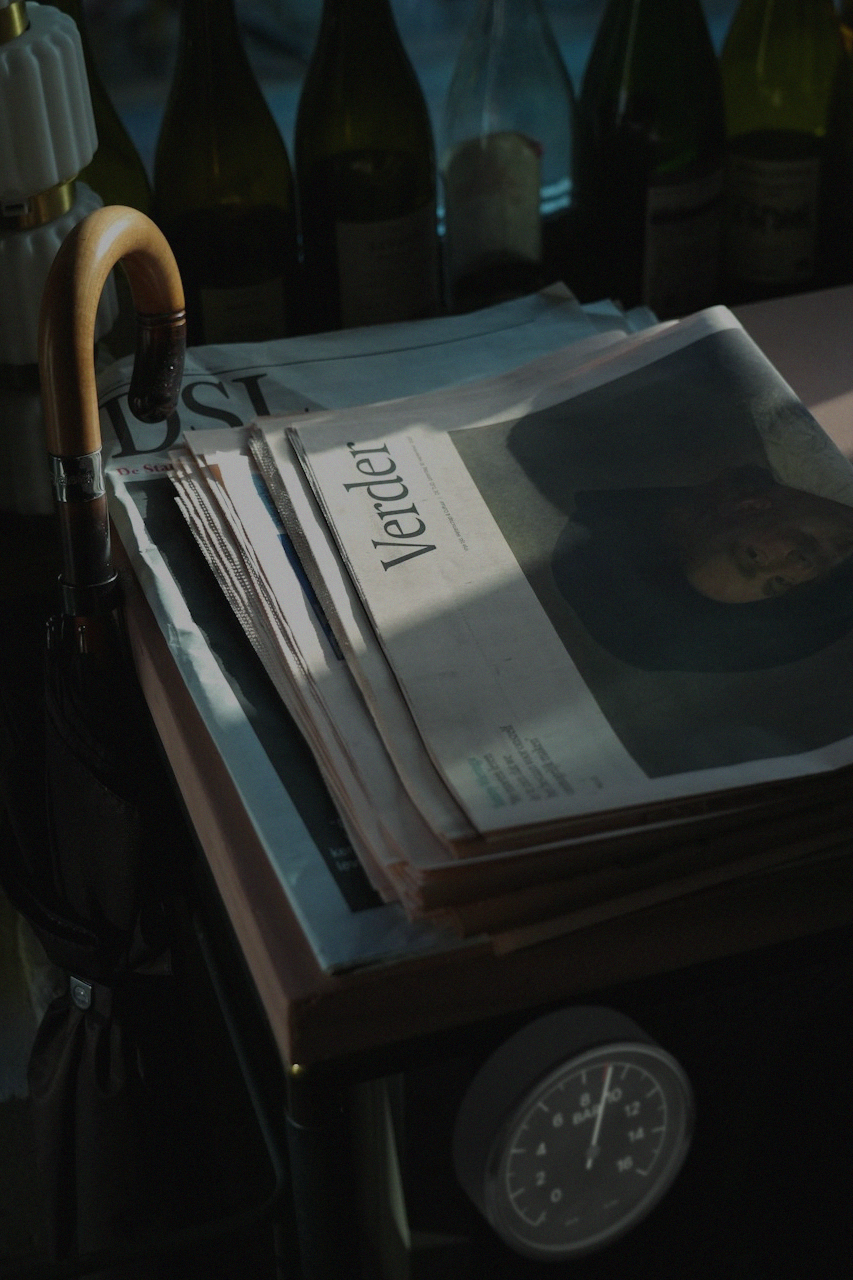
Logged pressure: 9 bar
